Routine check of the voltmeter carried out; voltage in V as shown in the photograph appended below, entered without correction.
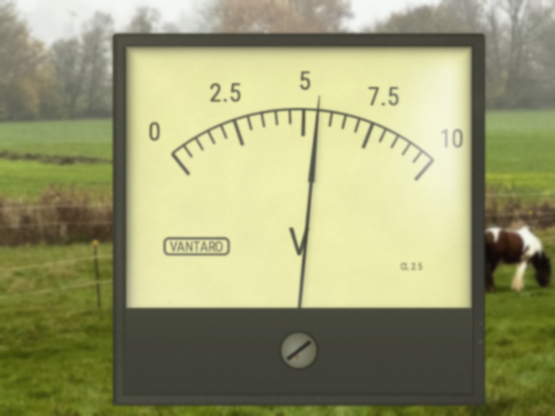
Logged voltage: 5.5 V
